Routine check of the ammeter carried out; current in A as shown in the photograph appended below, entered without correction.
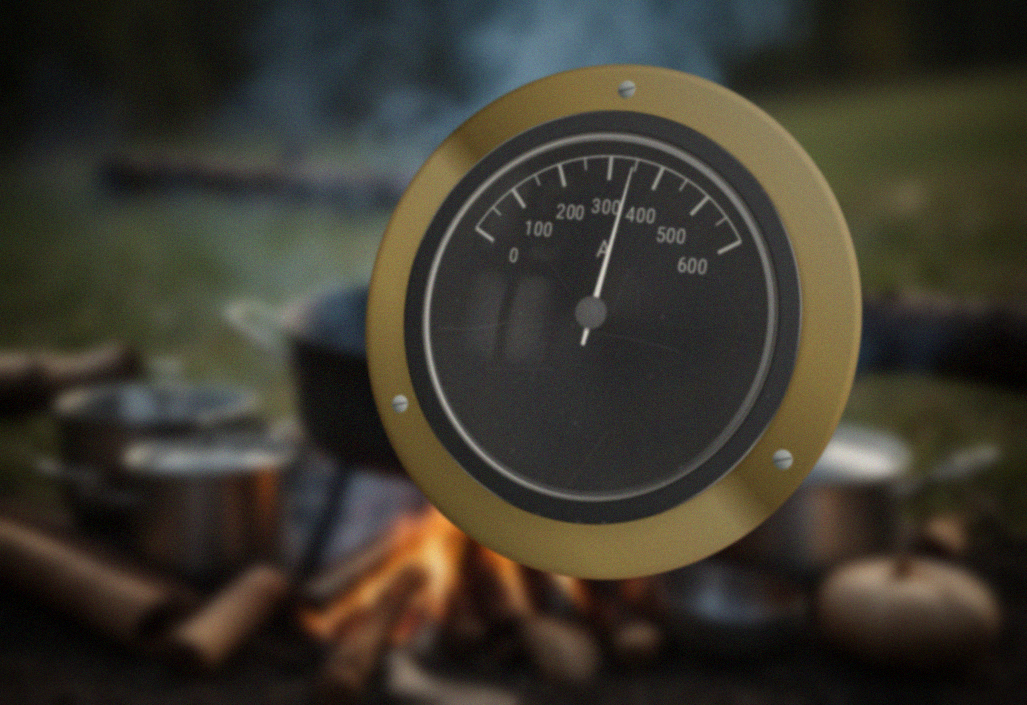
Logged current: 350 A
